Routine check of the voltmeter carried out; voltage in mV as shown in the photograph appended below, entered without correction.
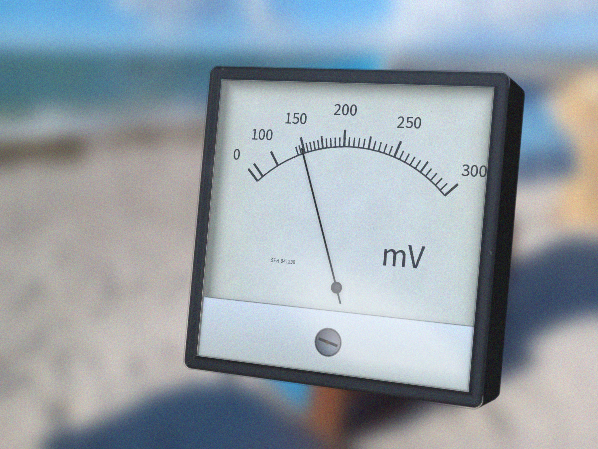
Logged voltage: 150 mV
